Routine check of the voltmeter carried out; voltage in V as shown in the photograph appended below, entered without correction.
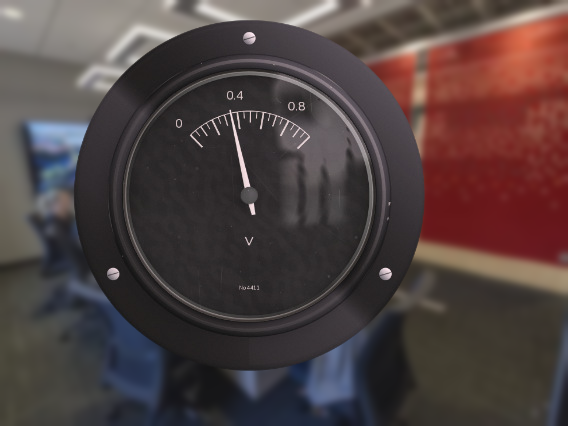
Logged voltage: 0.35 V
